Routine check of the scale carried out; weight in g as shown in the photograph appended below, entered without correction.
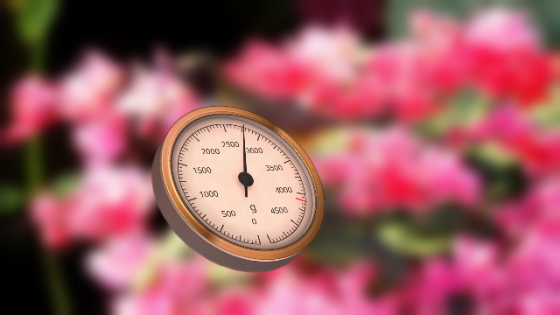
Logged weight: 2750 g
